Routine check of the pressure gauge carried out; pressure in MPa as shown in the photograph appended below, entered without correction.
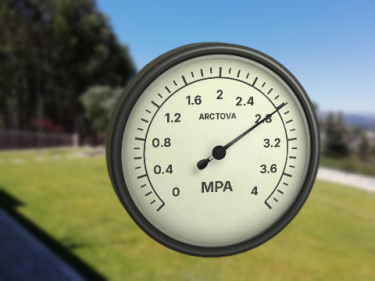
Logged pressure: 2.8 MPa
